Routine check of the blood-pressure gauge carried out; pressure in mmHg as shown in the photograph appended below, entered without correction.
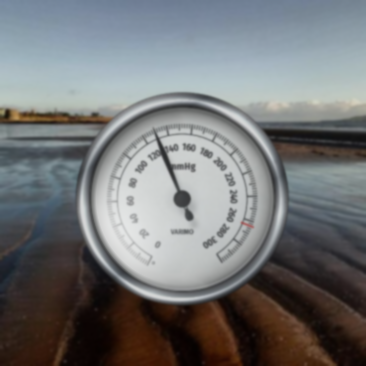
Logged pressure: 130 mmHg
